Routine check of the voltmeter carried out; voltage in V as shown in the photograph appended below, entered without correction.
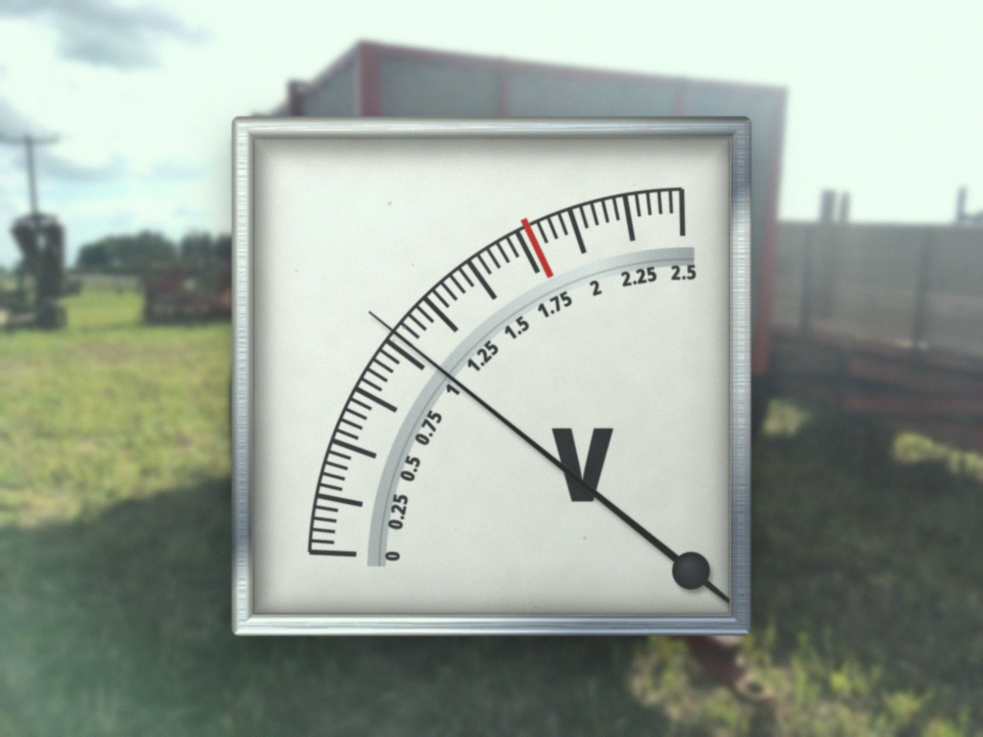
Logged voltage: 1.05 V
